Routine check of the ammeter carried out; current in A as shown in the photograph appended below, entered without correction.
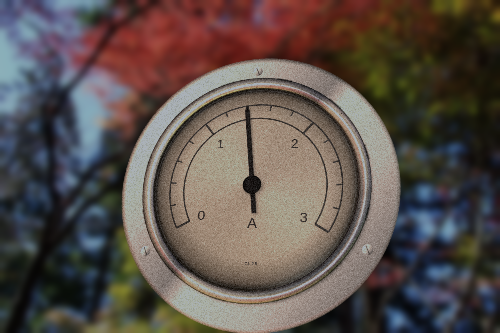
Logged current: 1.4 A
